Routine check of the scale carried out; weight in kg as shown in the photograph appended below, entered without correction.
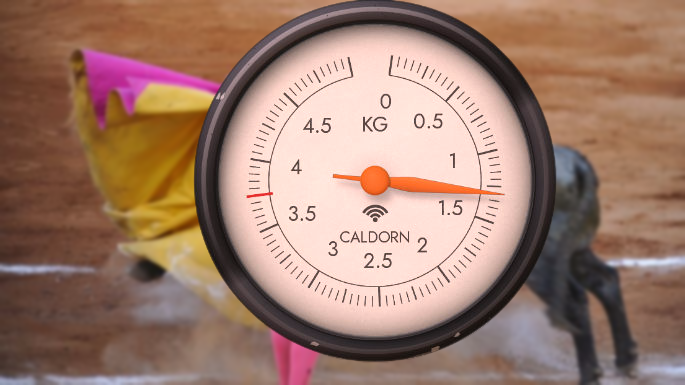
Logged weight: 1.3 kg
